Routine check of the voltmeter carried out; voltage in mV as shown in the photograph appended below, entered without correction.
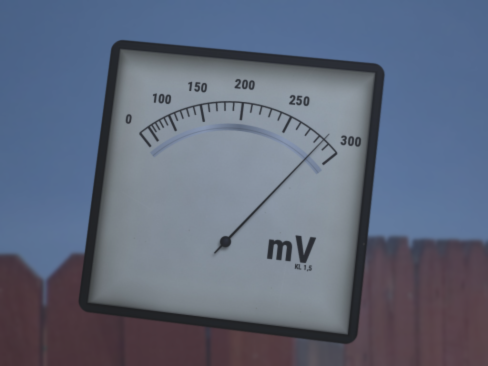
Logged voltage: 285 mV
